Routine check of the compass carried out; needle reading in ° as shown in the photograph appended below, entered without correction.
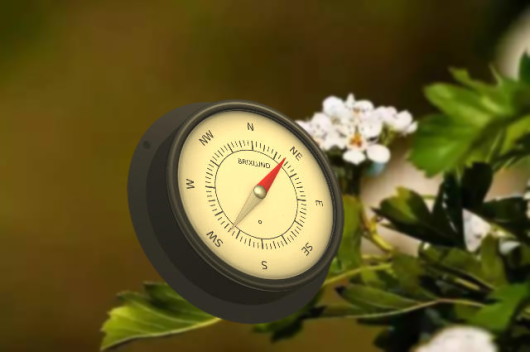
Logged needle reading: 40 °
